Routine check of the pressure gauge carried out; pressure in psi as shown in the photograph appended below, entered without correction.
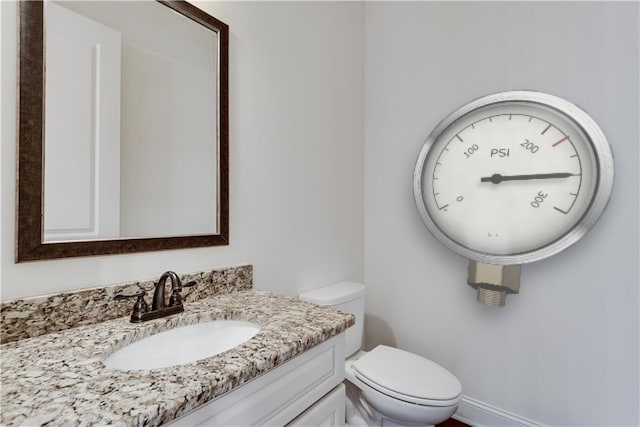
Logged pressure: 260 psi
